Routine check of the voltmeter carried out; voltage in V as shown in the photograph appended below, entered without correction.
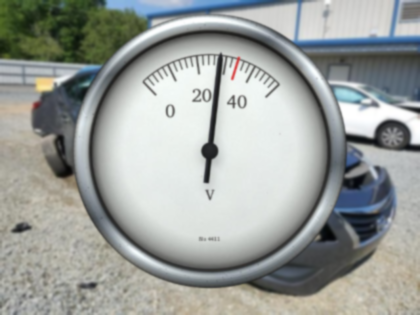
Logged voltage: 28 V
